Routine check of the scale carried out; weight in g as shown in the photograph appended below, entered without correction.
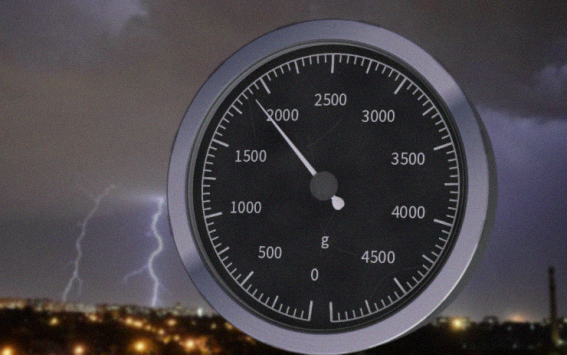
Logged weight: 1900 g
